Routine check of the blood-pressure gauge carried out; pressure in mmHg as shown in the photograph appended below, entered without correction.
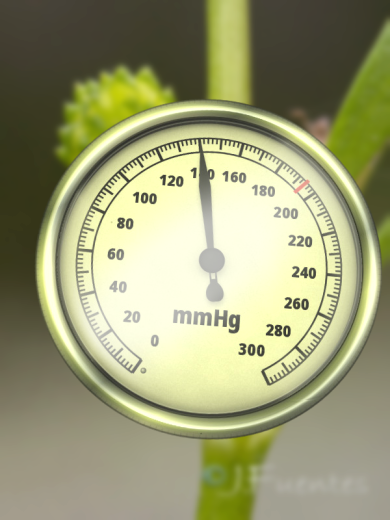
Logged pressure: 140 mmHg
